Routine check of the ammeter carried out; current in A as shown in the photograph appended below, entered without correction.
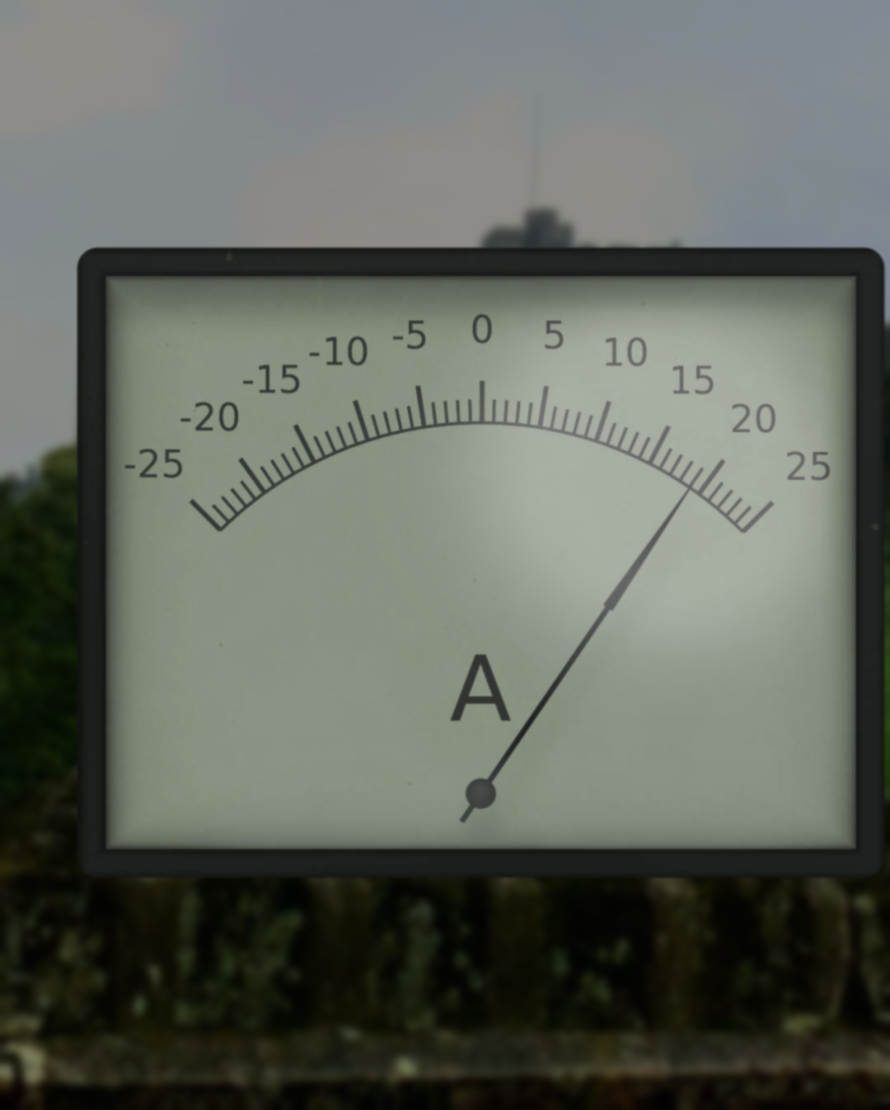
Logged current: 19 A
